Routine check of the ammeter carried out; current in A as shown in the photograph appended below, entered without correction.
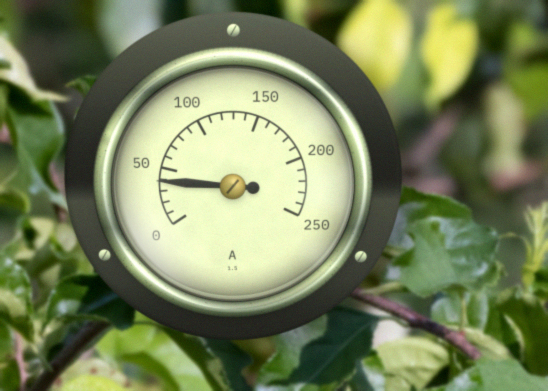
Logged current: 40 A
